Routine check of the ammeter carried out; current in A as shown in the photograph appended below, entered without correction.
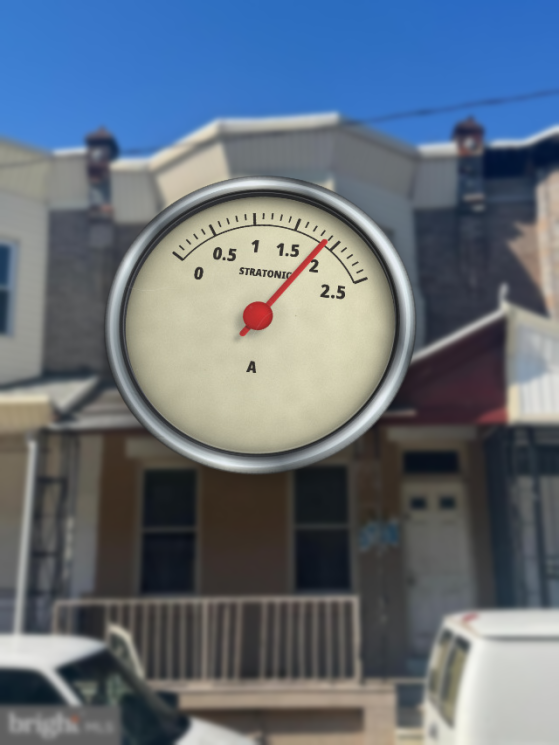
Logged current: 1.9 A
